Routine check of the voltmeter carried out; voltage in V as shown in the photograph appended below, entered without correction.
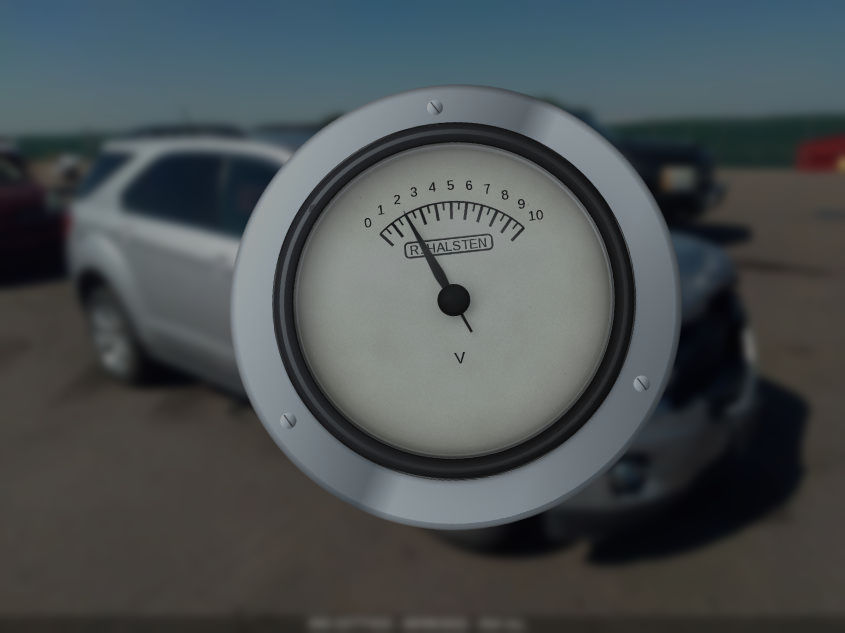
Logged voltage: 2 V
